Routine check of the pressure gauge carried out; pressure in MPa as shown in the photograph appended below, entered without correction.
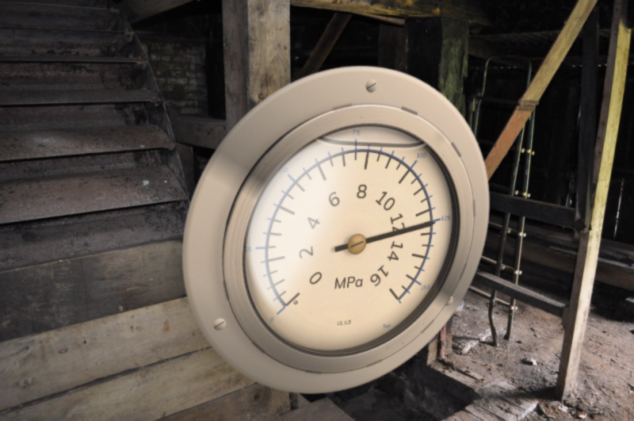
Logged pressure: 12.5 MPa
